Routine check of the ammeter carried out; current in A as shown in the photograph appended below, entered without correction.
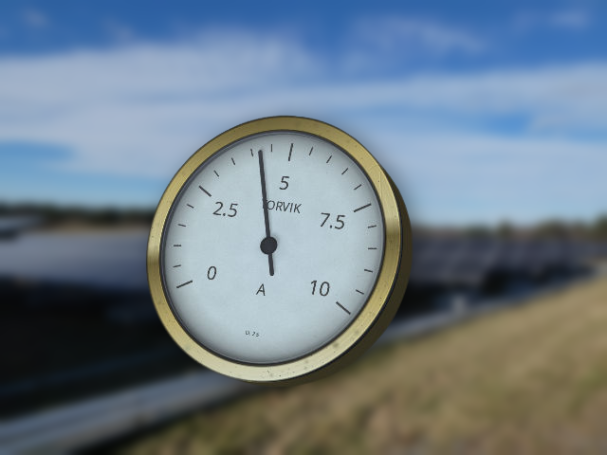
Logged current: 4.25 A
